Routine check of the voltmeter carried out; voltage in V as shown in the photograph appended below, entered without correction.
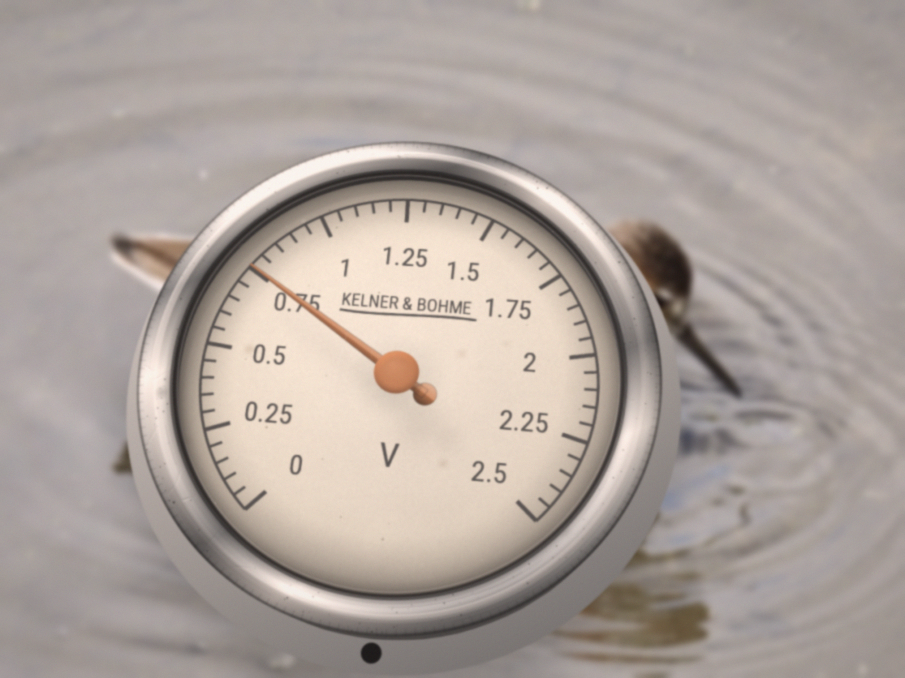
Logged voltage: 0.75 V
